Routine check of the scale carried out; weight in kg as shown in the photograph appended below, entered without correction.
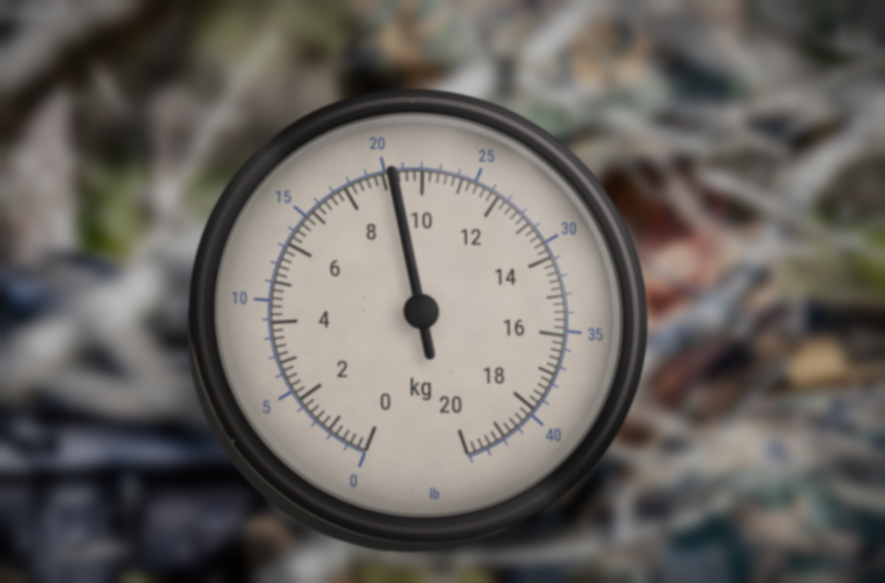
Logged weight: 9.2 kg
